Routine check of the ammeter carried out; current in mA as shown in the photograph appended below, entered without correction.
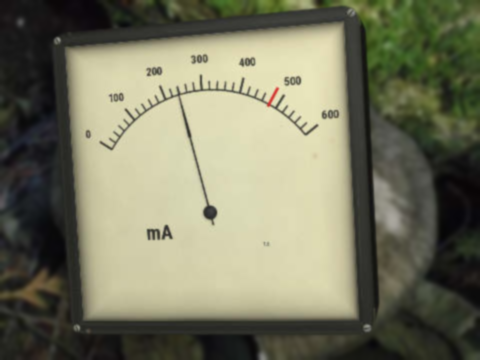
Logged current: 240 mA
